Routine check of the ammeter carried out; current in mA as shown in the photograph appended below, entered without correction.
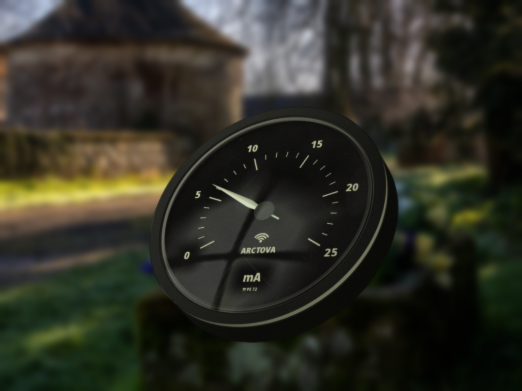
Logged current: 6 mA
